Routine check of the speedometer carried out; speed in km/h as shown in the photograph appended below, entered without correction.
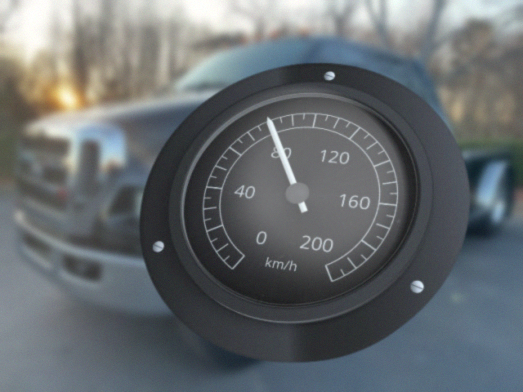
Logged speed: 80 km/h
